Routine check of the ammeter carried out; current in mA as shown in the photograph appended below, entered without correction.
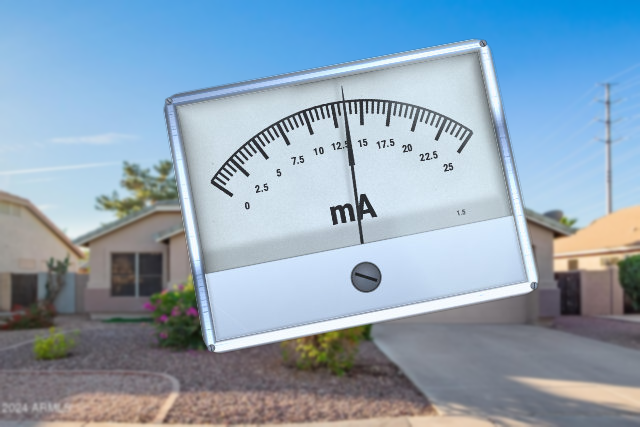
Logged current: 13.5 mA
